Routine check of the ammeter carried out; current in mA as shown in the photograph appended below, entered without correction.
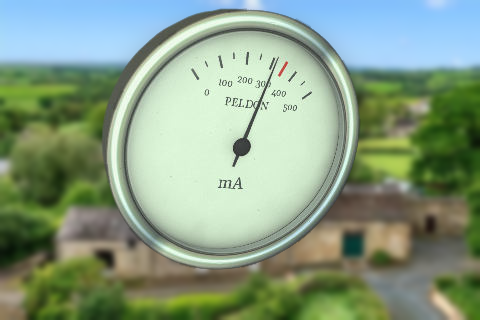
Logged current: 300 mA
